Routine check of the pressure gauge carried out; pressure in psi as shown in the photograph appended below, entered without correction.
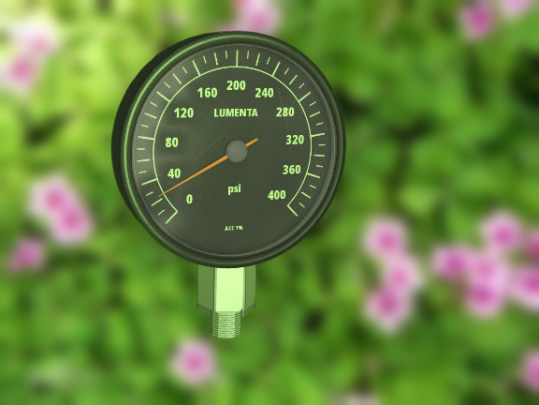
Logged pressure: 25 psi
